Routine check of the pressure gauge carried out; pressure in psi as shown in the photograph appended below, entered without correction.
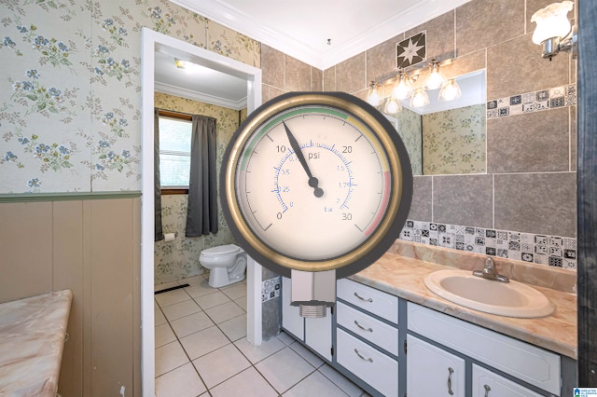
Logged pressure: 12 psi
